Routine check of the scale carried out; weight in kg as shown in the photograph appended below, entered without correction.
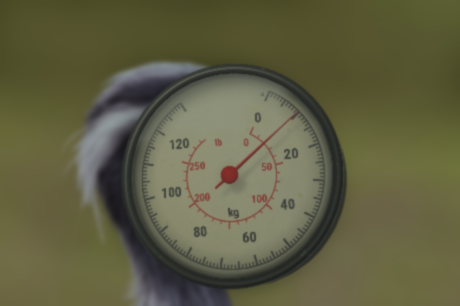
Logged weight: 10 kg
